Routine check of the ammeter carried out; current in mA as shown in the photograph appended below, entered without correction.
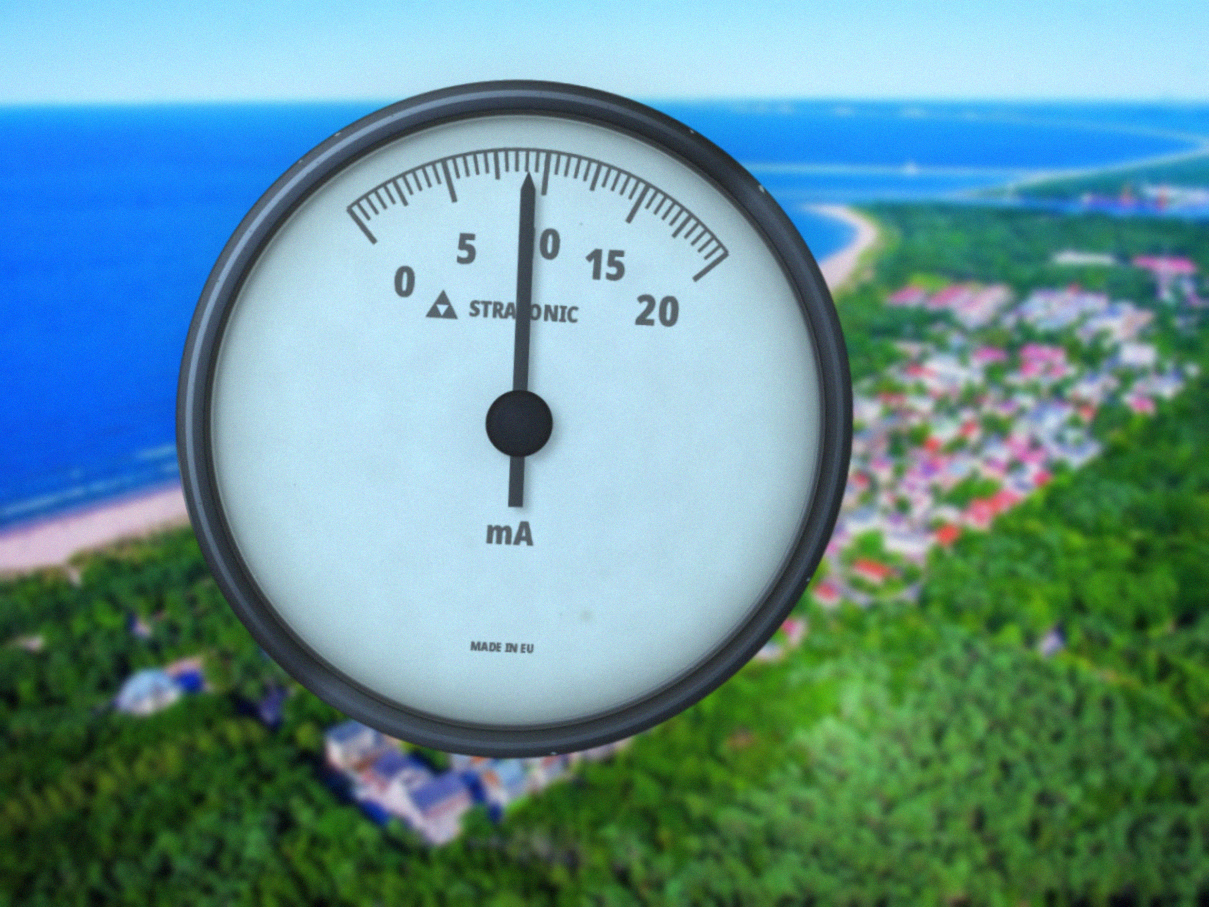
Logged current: 9 mA
